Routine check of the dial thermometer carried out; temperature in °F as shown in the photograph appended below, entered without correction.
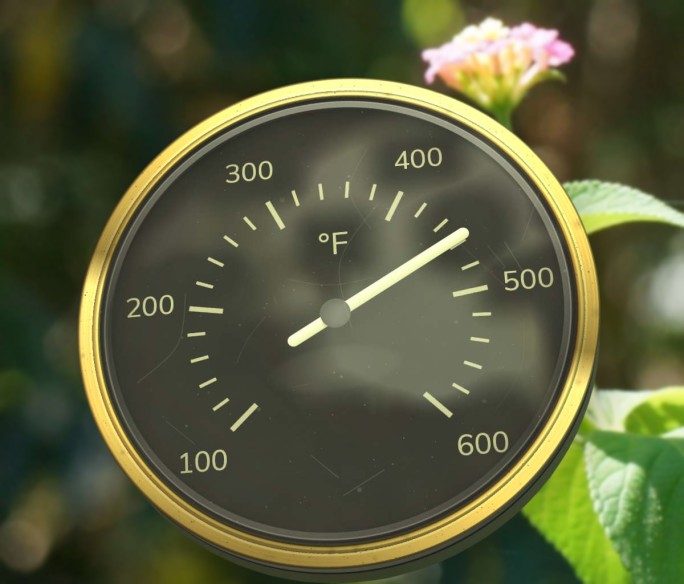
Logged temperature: 460 °F
